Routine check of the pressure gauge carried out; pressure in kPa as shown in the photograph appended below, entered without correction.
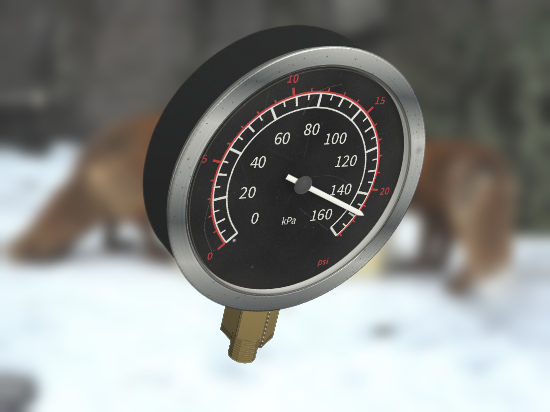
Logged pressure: 147.5 kPa
